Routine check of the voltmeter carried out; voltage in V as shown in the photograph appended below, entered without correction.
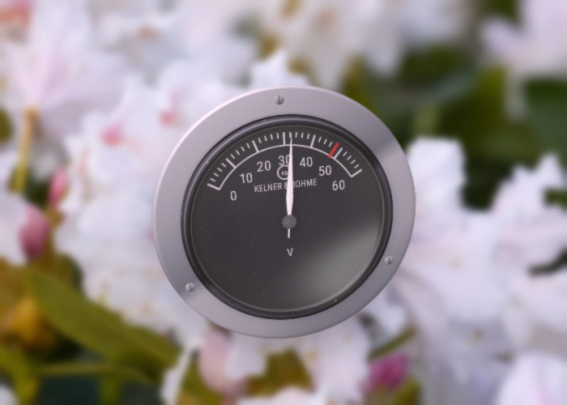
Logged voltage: 32 V
